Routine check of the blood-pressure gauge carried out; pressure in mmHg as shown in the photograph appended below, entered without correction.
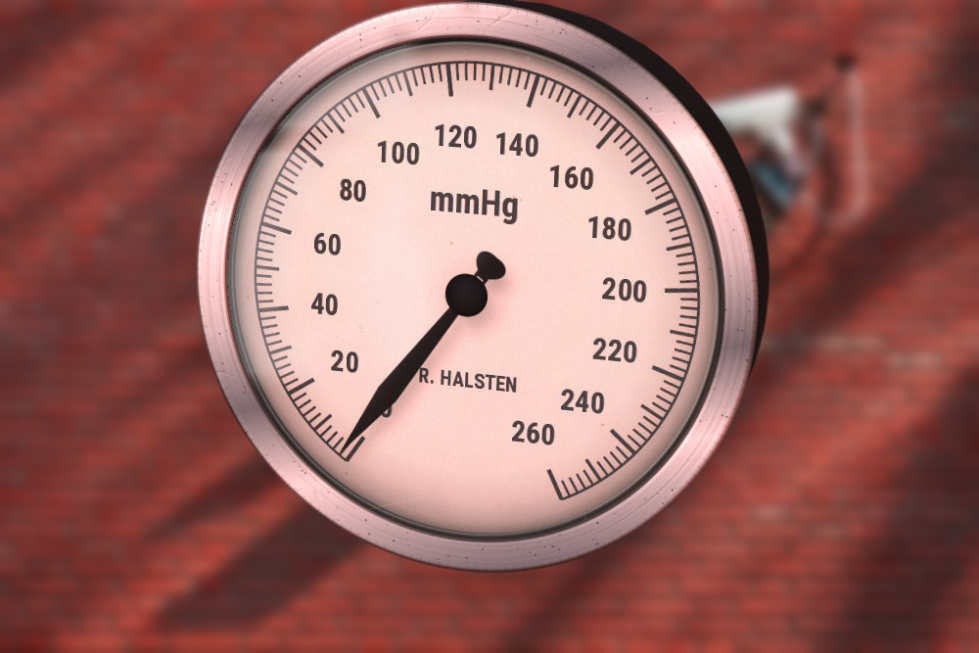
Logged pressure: 2 mmHg
